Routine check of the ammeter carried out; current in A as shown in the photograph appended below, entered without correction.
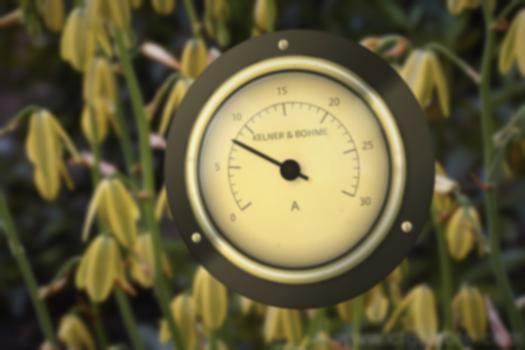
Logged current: 8 A
